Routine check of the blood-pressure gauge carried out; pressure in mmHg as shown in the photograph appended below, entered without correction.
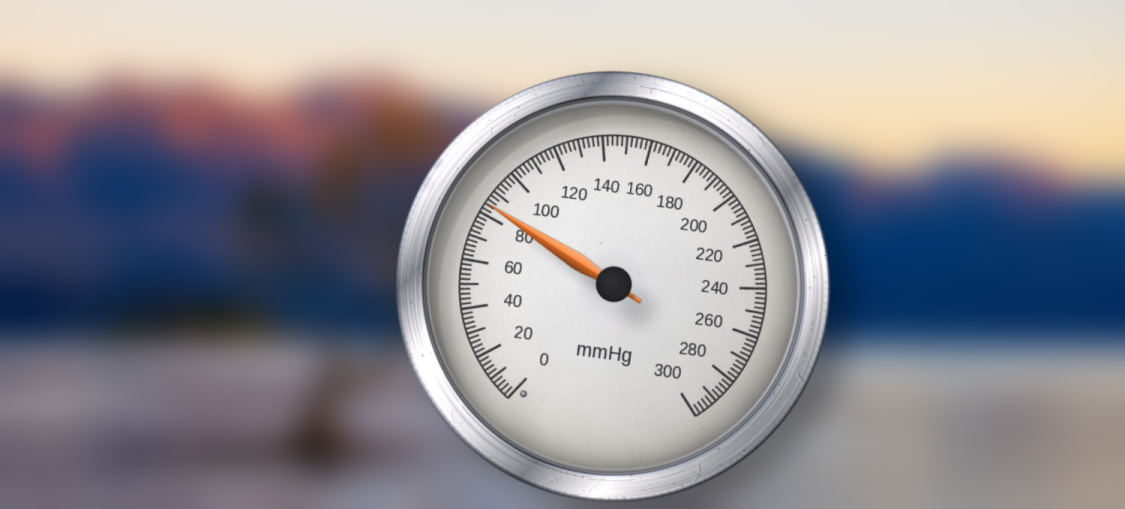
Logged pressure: 84 mmHg
